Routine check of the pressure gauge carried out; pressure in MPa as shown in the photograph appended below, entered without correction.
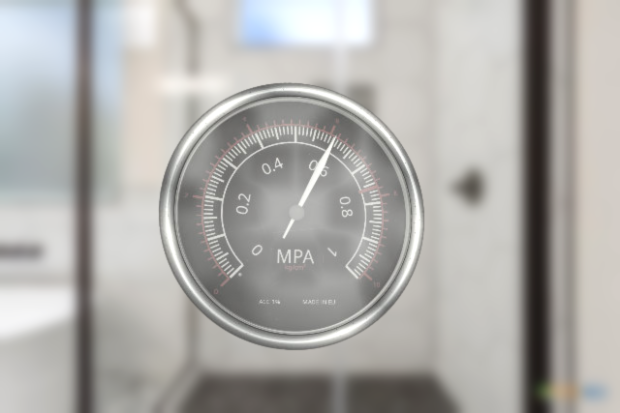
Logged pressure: 0.6 MPa
